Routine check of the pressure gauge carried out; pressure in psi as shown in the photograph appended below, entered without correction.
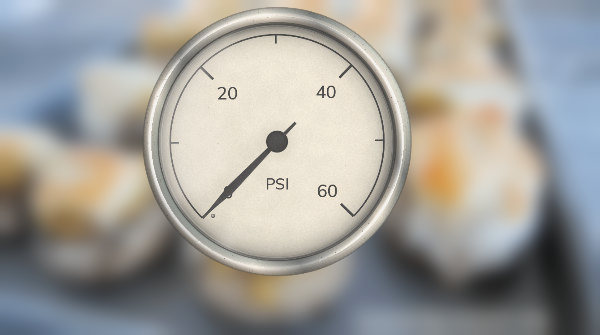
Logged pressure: 0 psi
